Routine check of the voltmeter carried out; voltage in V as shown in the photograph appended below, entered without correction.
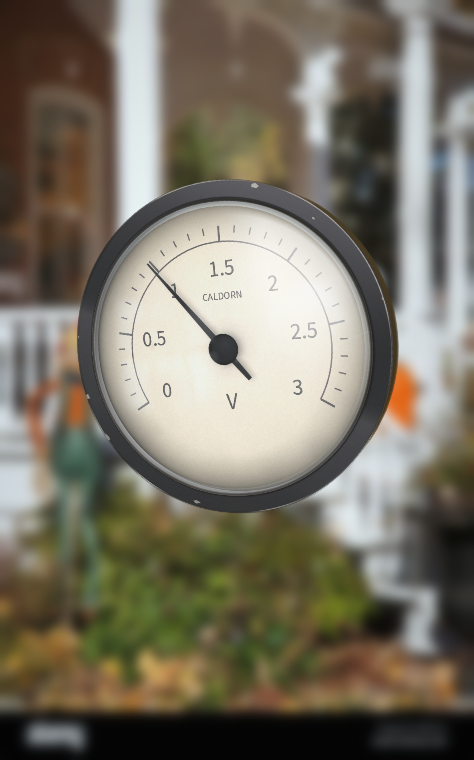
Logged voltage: 1 V
